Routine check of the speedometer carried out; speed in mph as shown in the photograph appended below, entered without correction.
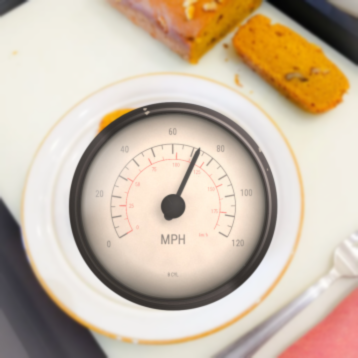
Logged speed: 72.5 mph
